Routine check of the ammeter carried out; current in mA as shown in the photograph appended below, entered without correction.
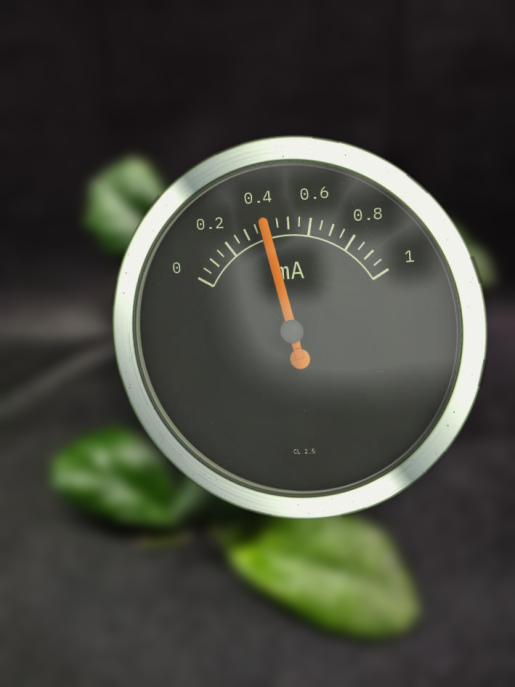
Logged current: 0.4 mA
